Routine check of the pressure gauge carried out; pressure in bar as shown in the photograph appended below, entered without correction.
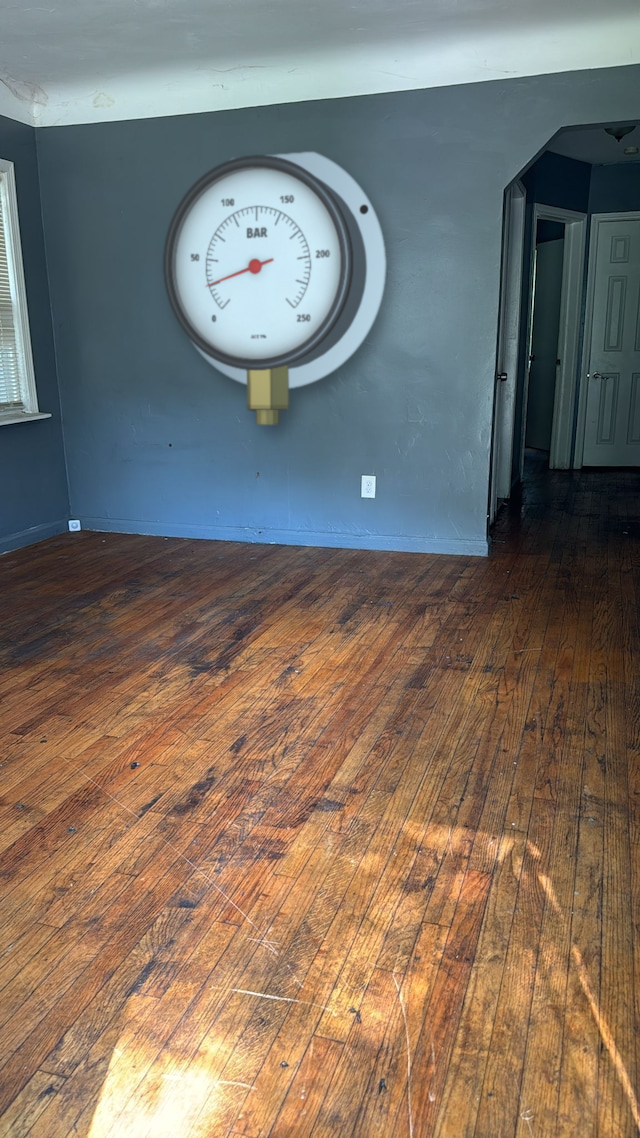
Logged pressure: 25 bar
